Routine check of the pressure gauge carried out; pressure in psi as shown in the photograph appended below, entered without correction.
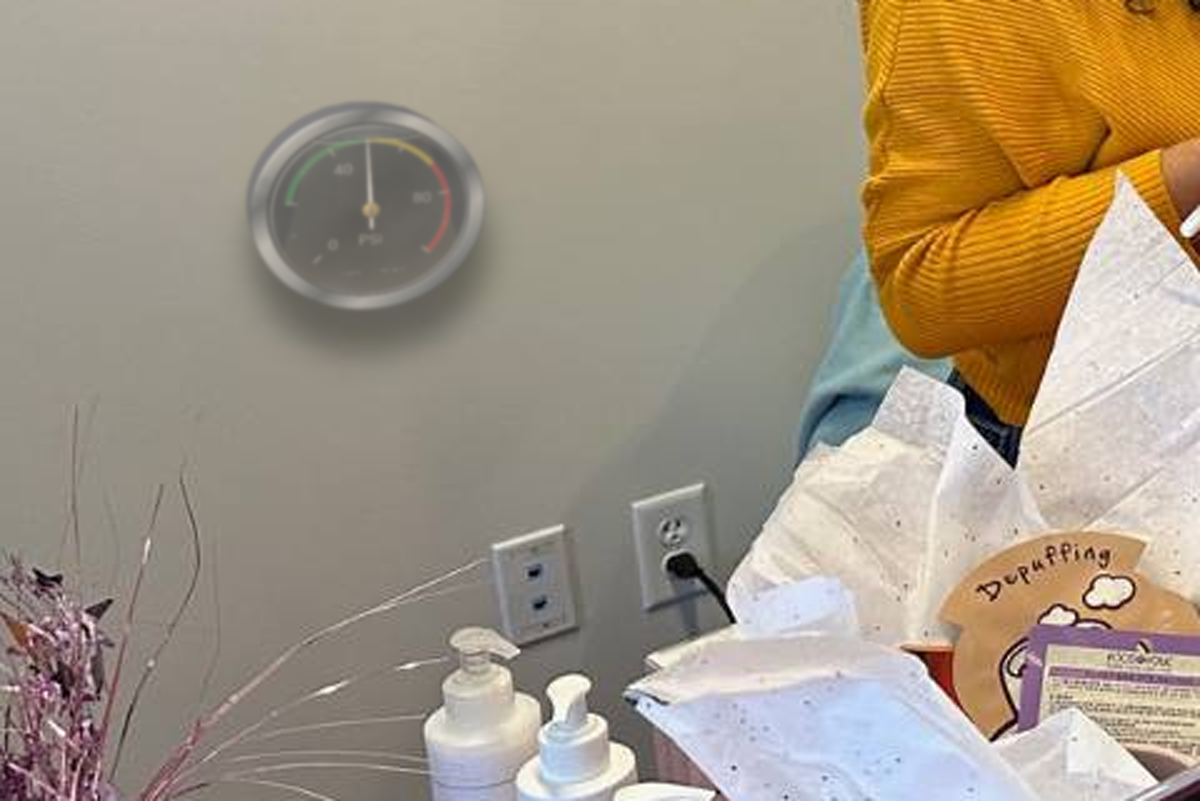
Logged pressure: 50 psi
